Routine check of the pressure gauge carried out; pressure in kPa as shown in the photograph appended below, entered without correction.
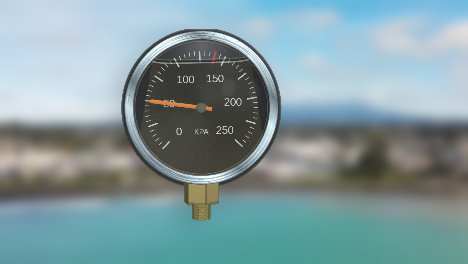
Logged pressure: 50 kPa
